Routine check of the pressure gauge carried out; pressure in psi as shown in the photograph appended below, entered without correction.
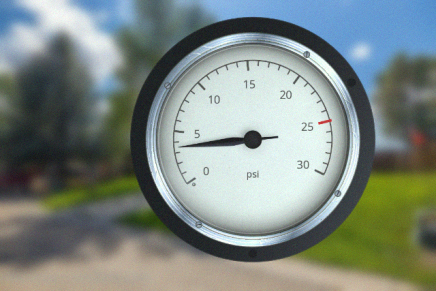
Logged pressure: 3.5 psi
